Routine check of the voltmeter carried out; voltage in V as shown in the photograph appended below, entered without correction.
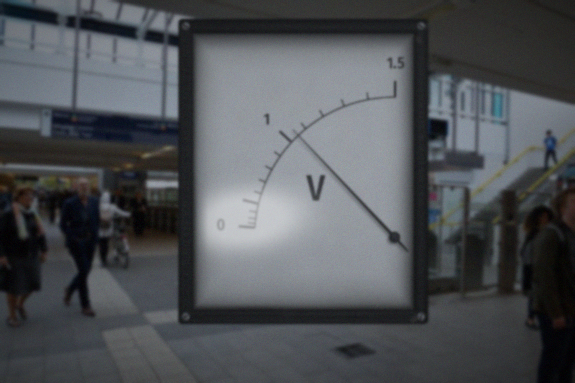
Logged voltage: 1.05 V
